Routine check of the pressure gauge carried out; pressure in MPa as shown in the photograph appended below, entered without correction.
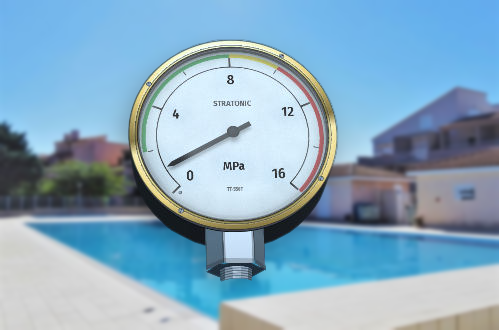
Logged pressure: 1 MPa
